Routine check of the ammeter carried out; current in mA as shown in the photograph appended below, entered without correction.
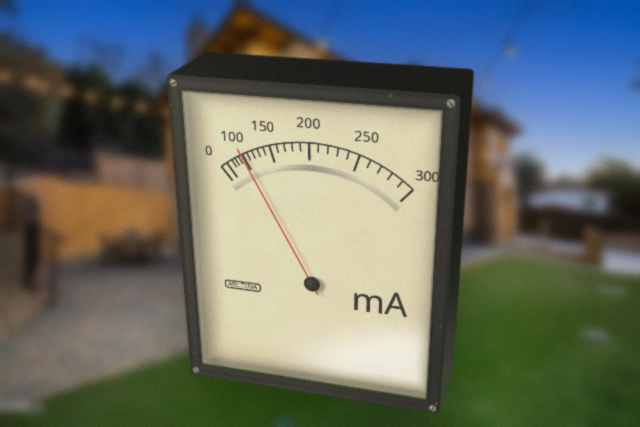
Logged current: 100 mA
